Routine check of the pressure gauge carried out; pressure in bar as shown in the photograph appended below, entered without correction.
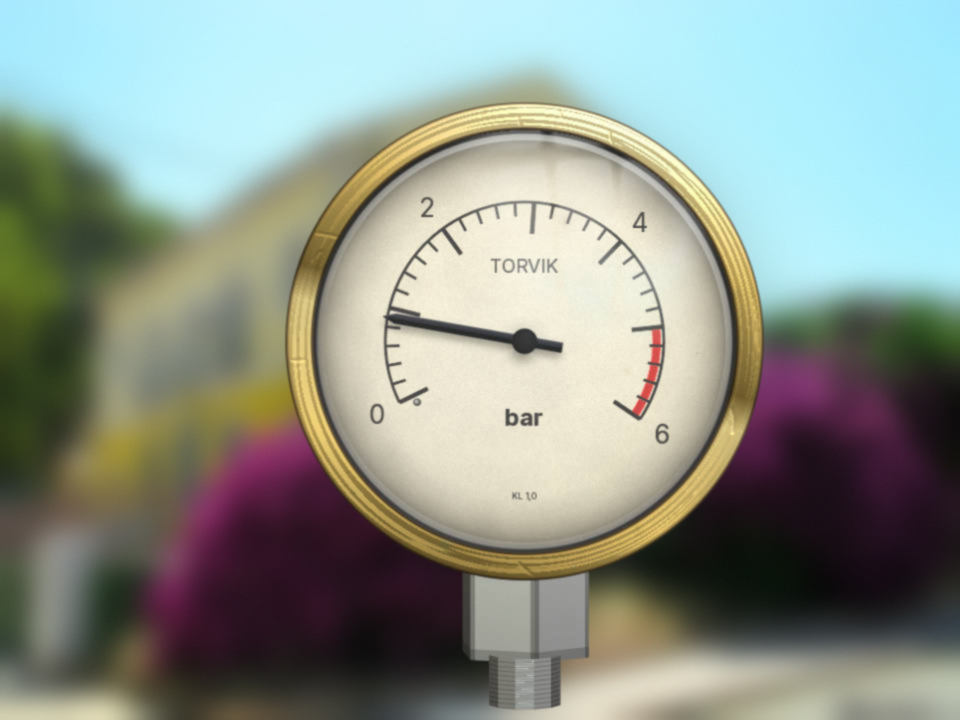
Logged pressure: 0.9 bar
